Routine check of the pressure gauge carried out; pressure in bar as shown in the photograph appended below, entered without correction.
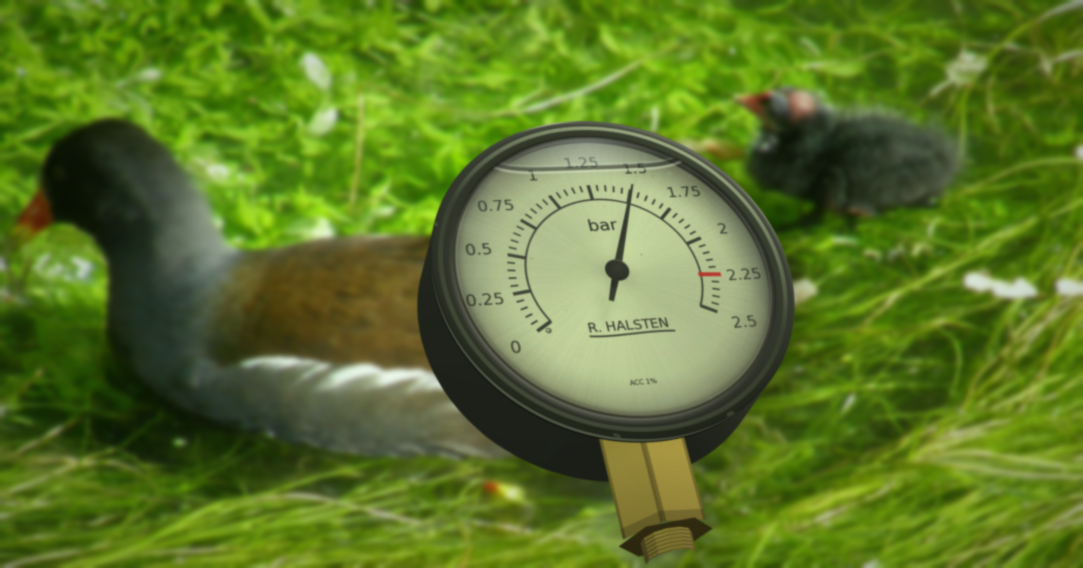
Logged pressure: 1.5 bar
